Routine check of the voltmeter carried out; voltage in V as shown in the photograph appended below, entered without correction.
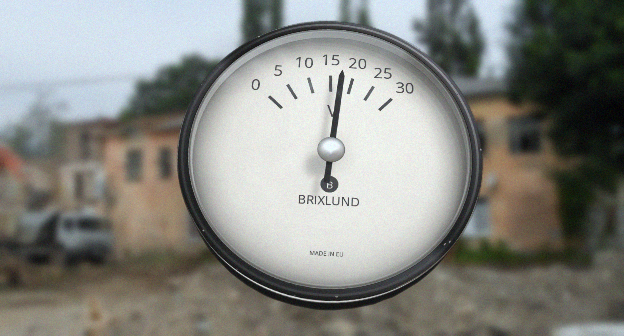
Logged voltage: 17.5 V
